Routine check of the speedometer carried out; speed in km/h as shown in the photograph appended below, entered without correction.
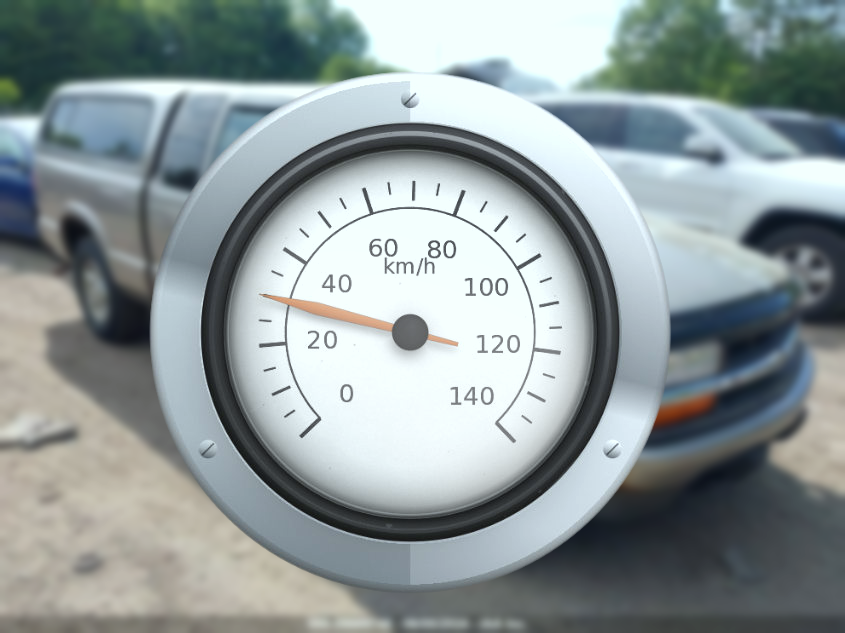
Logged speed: 30 km/h
